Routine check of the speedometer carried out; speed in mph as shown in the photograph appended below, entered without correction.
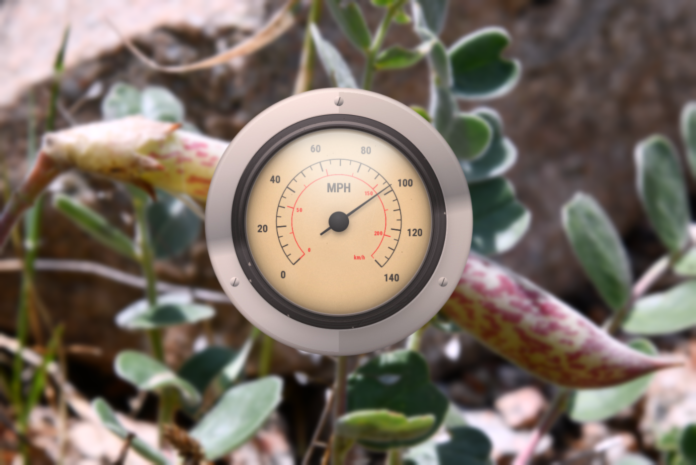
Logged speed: 97.5 mph
